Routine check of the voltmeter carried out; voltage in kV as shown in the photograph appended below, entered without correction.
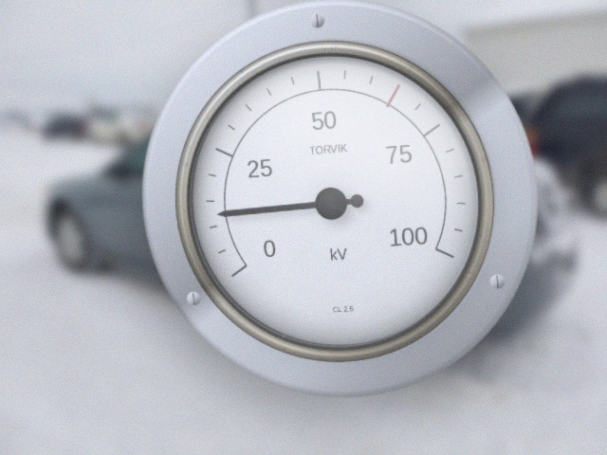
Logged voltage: 12.5 kV
